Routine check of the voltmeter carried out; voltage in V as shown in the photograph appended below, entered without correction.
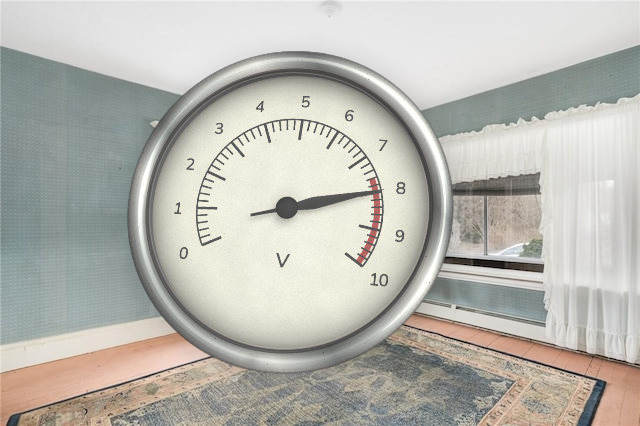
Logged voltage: 8 V
